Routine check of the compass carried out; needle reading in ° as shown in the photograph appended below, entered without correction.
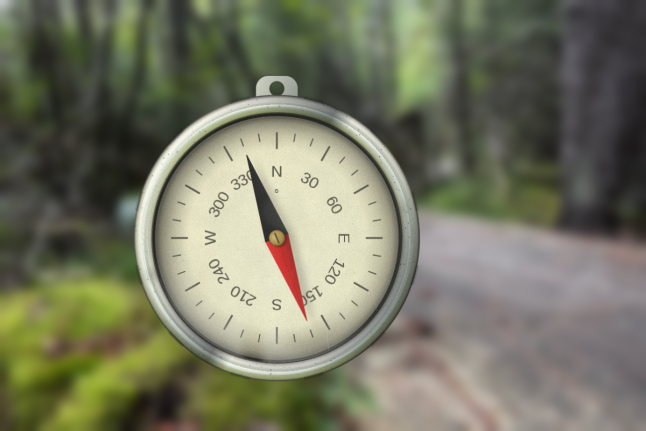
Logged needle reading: 160 °
